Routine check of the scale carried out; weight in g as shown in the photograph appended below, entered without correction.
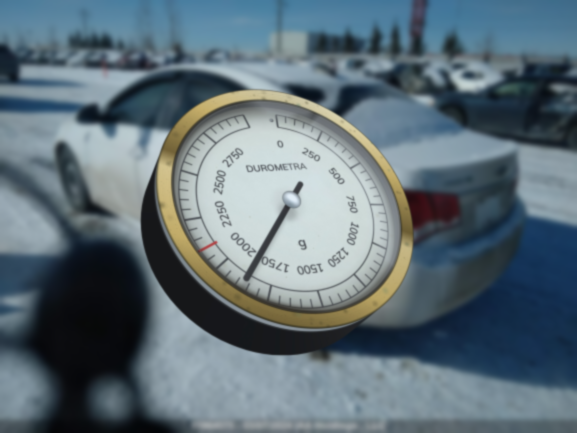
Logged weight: 1875 g
